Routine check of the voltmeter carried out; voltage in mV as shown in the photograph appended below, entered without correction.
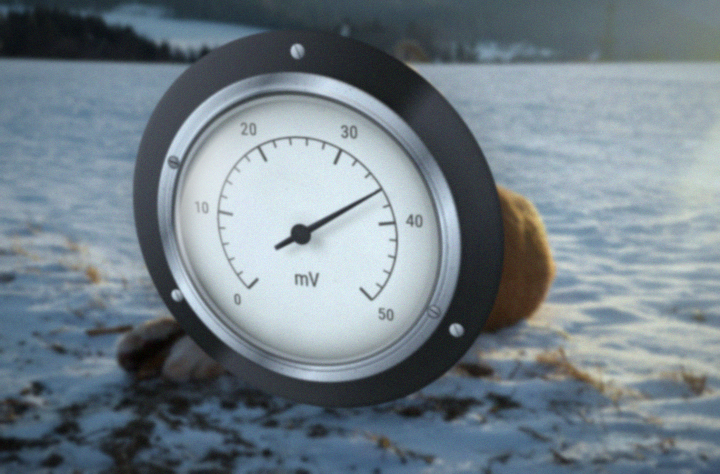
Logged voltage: 36 mV
